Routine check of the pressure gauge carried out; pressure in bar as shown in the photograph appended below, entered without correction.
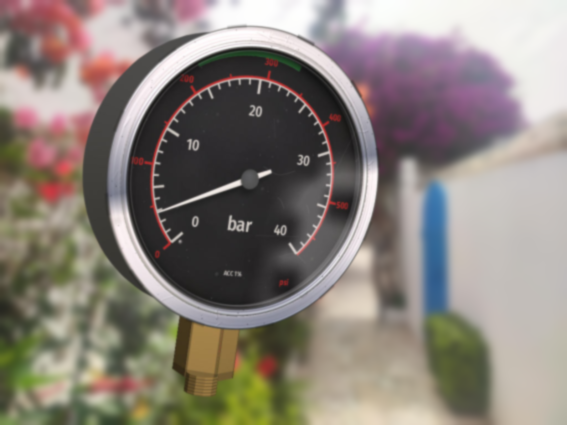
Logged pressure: 3 bar
